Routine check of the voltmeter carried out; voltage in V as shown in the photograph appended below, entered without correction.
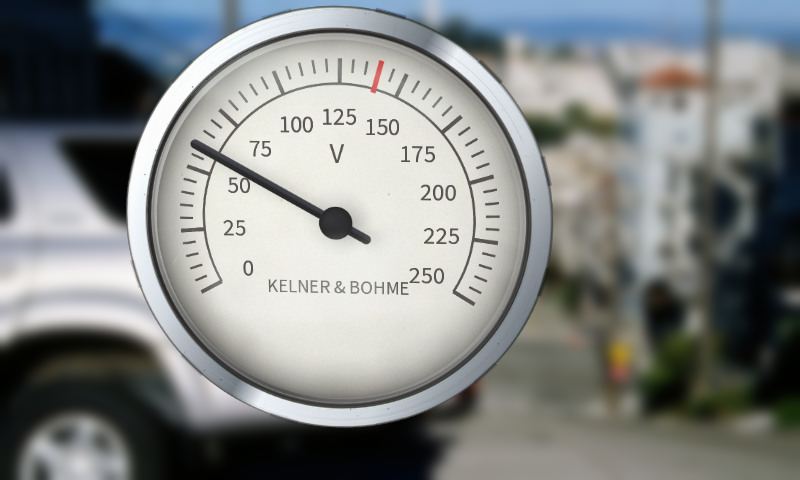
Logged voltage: 60 V
